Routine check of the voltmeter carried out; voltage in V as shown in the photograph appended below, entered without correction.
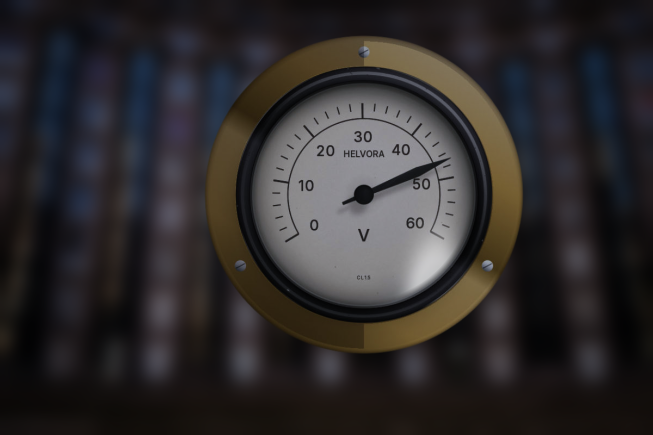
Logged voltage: 47 V
